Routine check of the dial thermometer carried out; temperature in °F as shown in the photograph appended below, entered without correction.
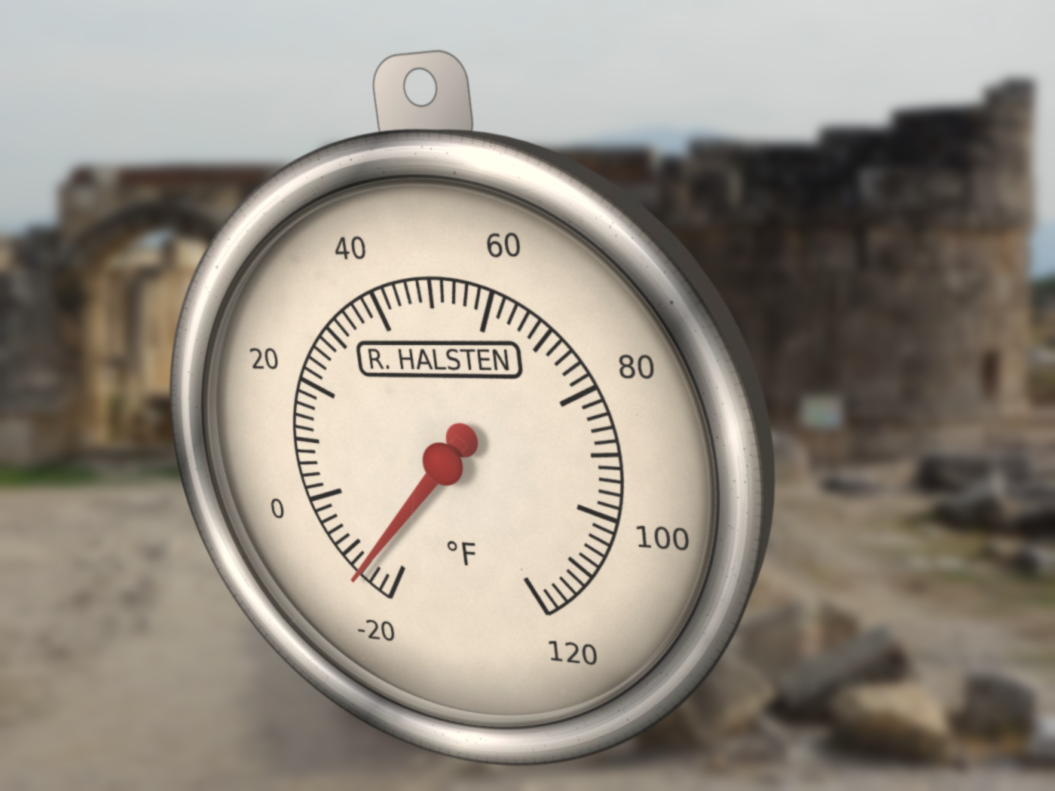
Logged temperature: -14 °F
